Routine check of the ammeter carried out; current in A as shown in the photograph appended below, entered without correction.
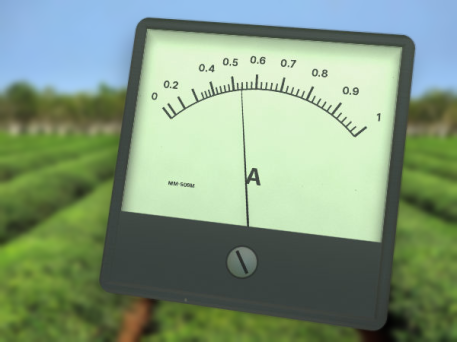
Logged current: 0.54 A
